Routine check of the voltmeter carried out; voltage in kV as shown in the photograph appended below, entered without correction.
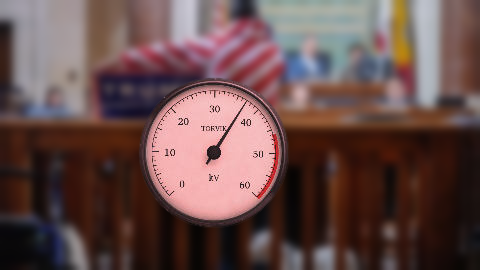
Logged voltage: 37 kV
